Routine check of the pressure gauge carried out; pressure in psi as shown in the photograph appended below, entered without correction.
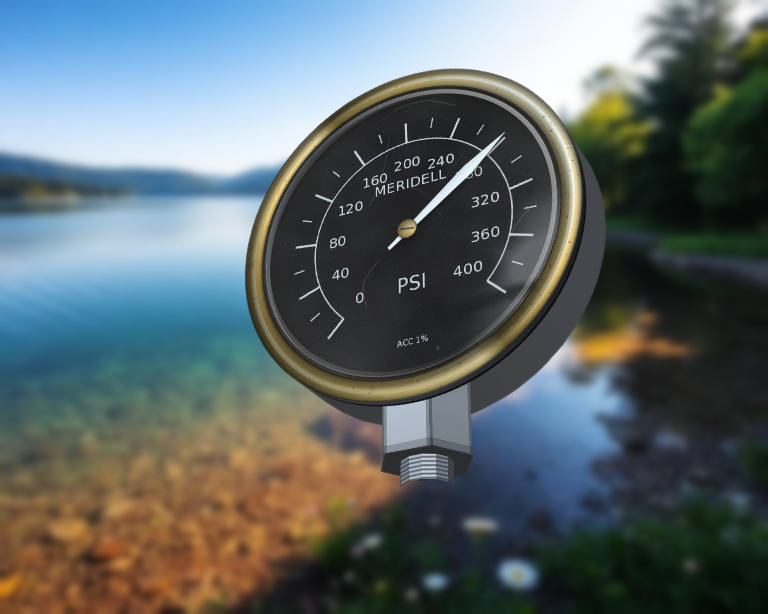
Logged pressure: 280 psi
